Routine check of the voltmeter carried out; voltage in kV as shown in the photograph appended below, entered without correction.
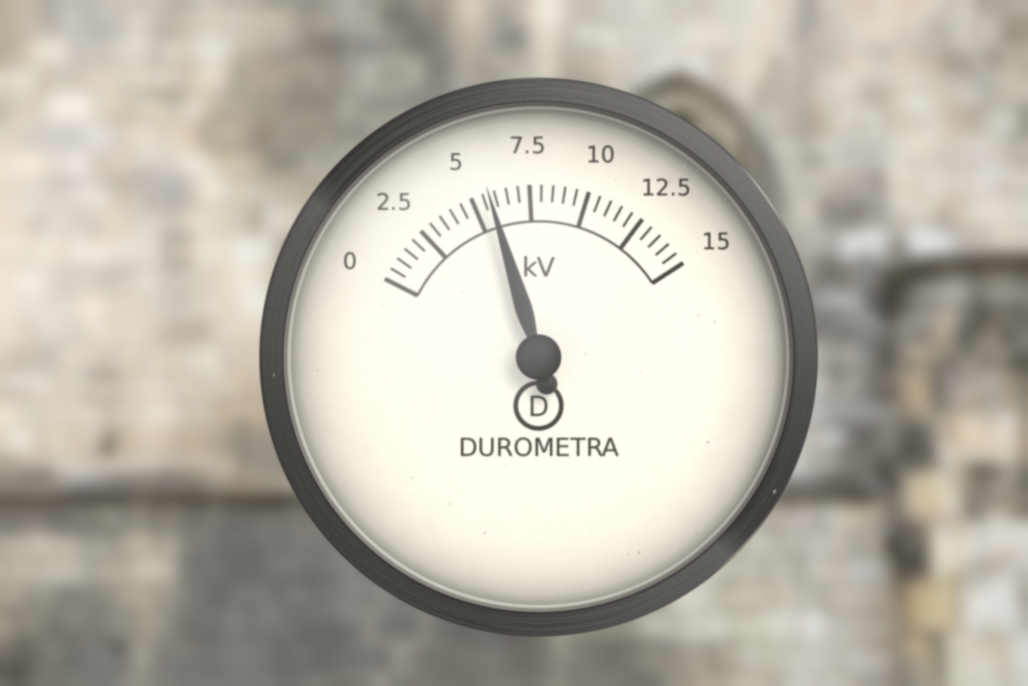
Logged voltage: 5.75 kV
